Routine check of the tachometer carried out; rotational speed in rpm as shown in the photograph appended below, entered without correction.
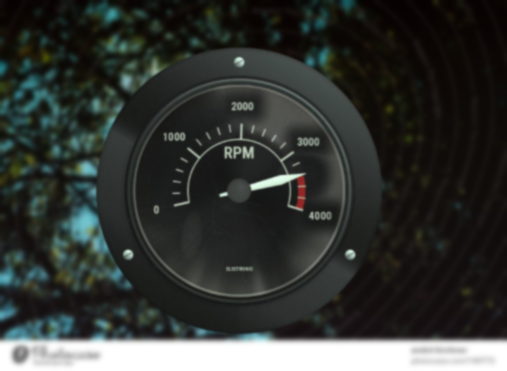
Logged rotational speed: 3400 rpm
